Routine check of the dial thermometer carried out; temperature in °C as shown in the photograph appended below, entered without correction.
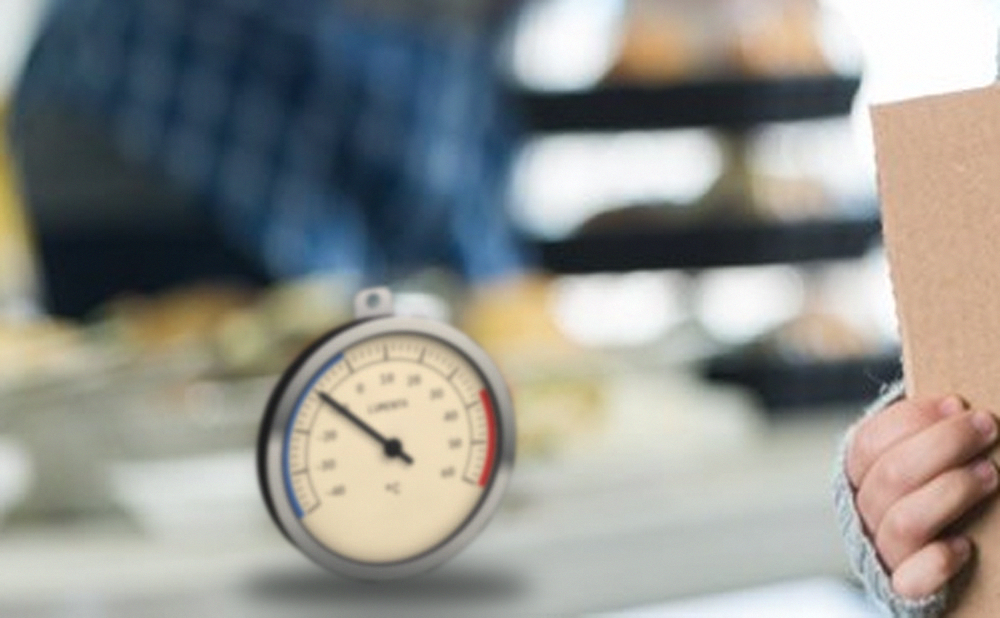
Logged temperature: -10 °C
